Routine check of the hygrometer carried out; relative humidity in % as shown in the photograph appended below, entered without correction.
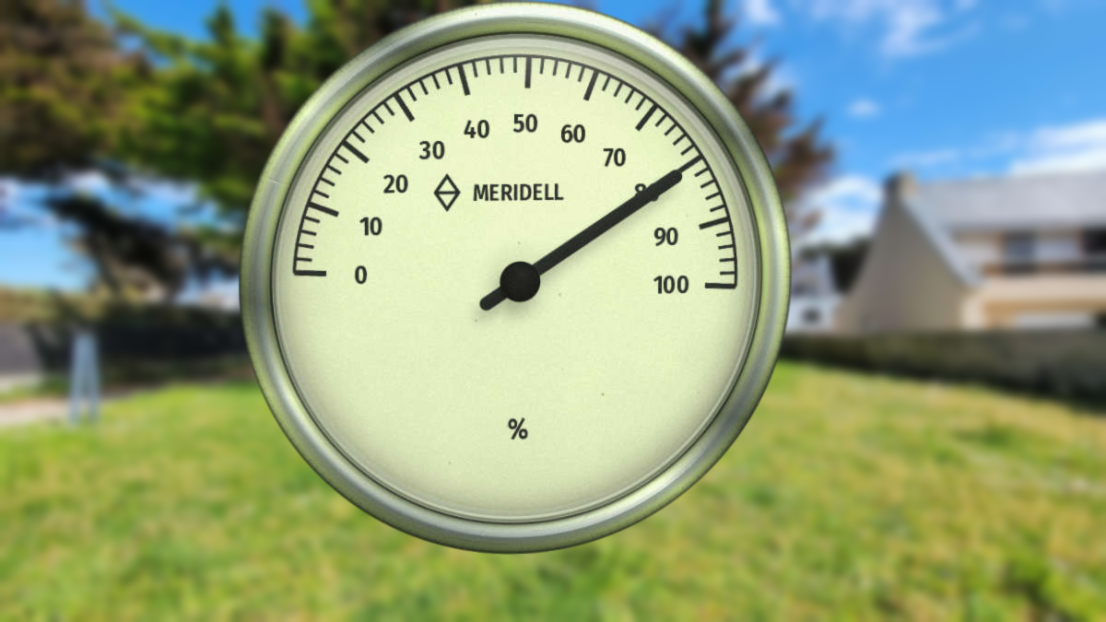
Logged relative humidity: 80 %
